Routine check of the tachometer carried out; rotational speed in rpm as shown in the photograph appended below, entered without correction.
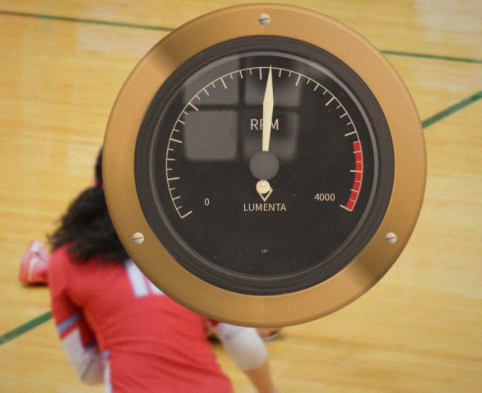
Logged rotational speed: 2100 rpm
